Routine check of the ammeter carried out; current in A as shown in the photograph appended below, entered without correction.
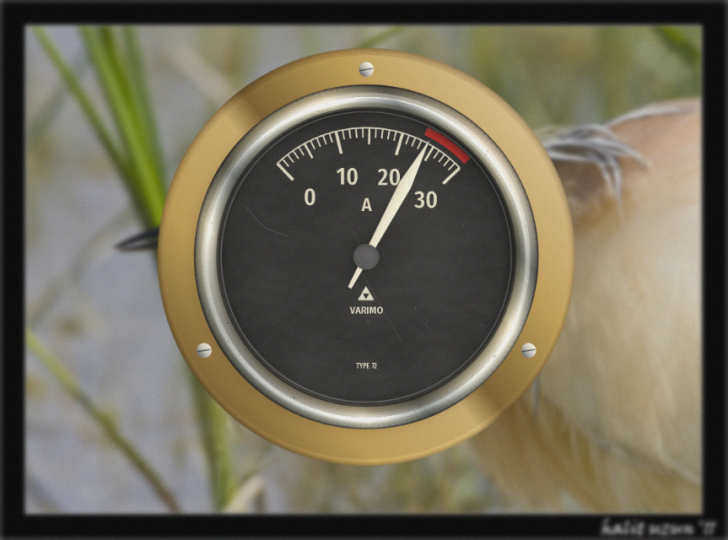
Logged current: 24 A
